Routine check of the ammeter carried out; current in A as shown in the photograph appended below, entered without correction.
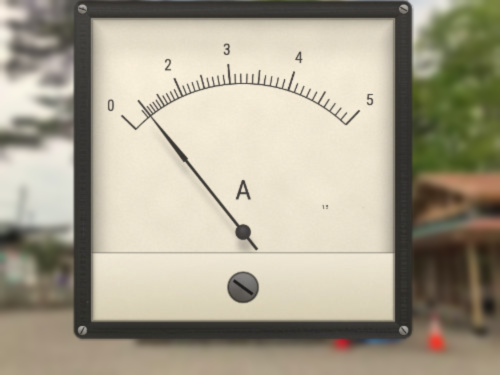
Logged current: 1 A
